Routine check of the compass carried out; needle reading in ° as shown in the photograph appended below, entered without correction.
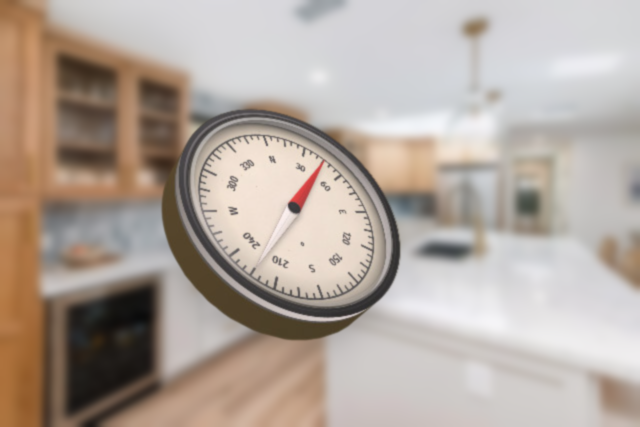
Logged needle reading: 45 °
